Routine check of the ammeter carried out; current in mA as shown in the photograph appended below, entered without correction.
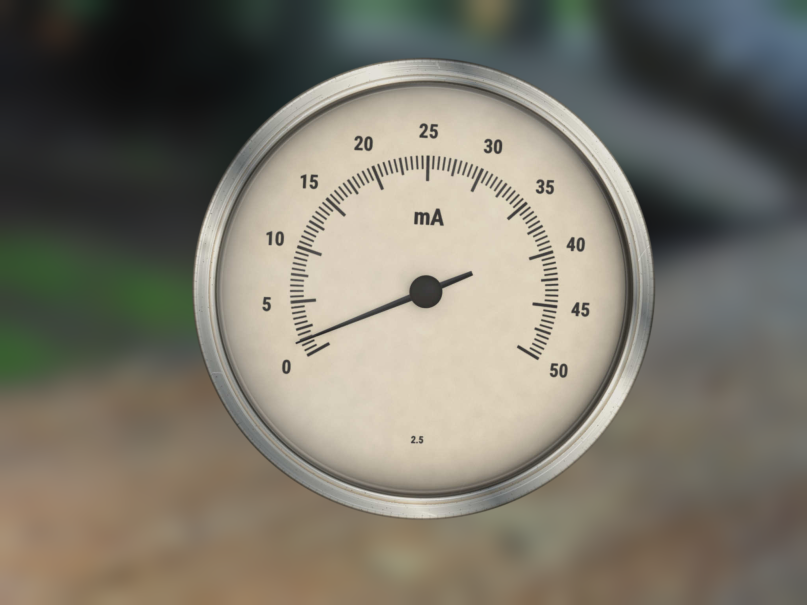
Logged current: 1.5 mA
